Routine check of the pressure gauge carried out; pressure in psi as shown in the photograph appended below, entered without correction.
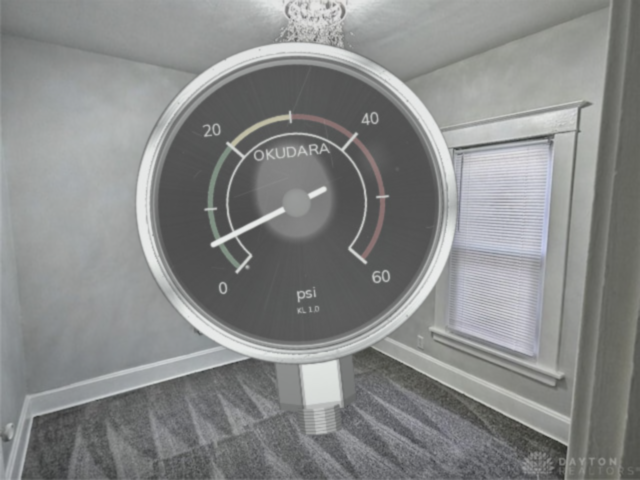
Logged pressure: 5 psi
